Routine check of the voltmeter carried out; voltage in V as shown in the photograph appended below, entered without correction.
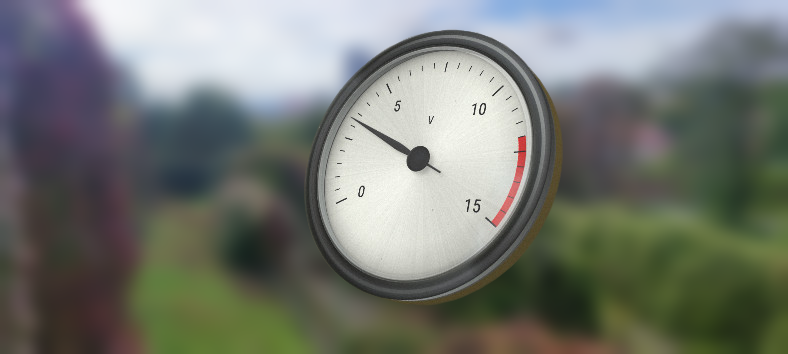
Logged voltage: 3.25 V
